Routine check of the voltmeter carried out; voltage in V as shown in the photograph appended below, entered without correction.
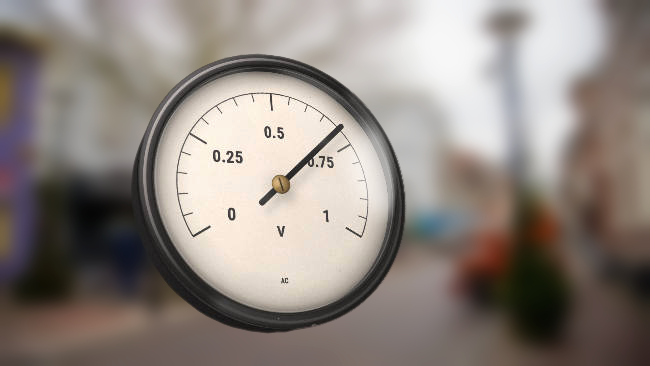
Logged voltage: 0.7 V
